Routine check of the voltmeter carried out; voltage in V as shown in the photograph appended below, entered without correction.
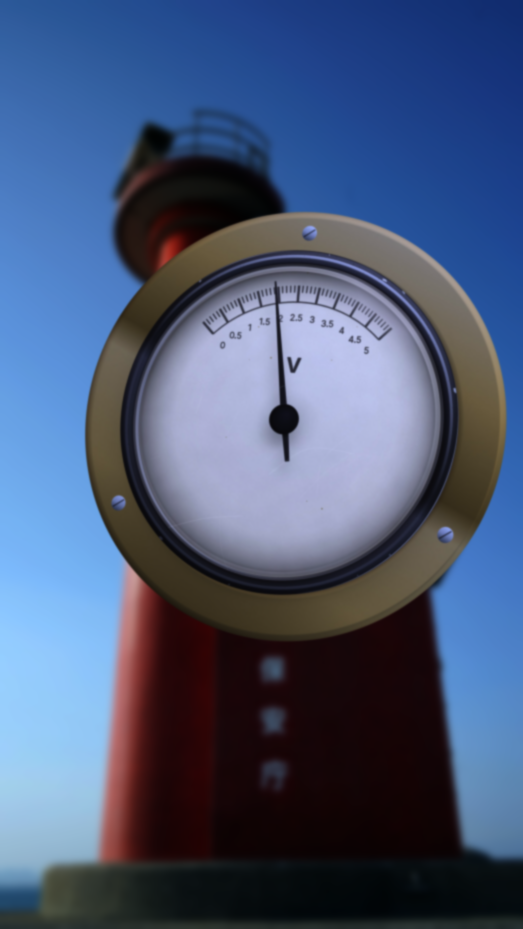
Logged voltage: 2 V
